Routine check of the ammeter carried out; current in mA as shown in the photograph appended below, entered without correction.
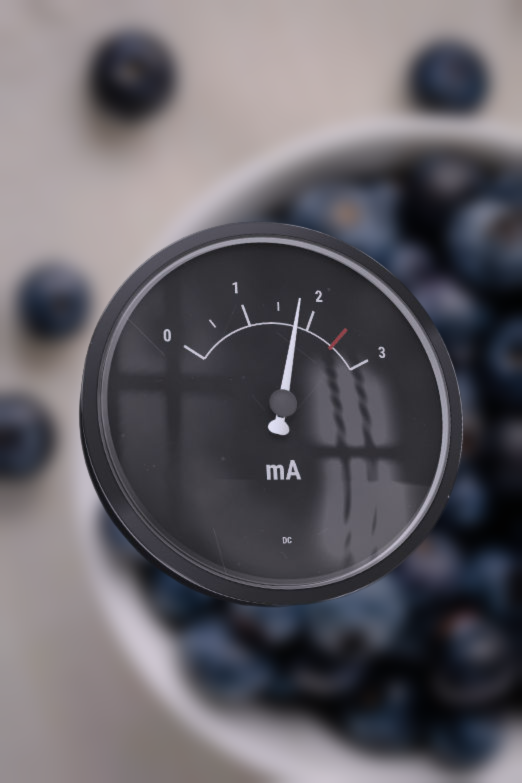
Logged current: 1.75 mA
